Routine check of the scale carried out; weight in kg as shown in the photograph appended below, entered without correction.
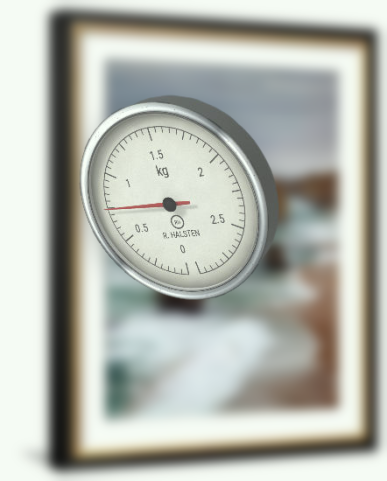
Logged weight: 0.75 kg
